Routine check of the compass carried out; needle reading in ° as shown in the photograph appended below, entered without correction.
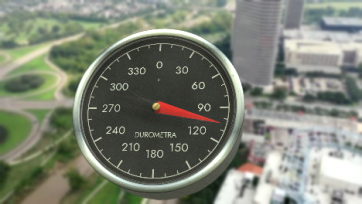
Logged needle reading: 105 °
